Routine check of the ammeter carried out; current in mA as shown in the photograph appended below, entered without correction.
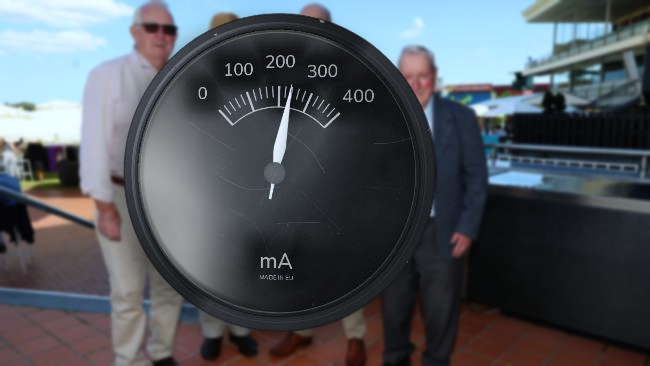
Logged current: 240 mA
